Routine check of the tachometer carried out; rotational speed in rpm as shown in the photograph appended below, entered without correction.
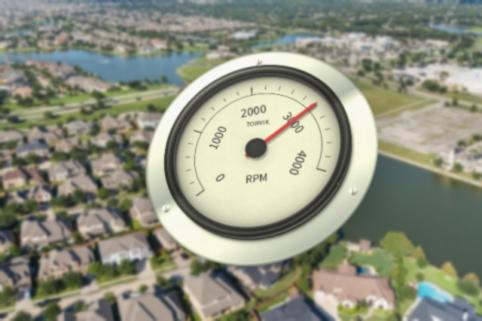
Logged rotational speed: 3000 rpm
